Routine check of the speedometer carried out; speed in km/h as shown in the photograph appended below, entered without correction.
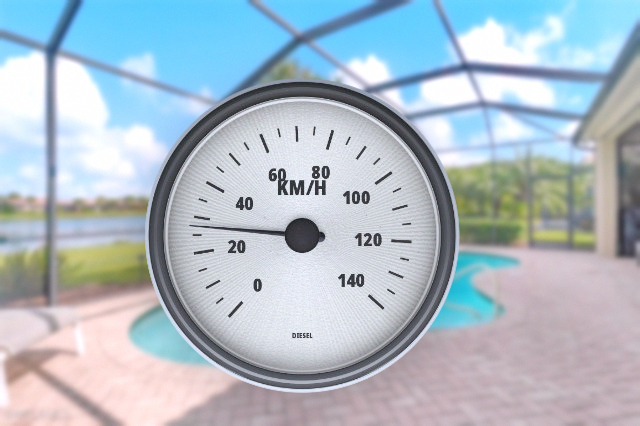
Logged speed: 27.5 km/h
